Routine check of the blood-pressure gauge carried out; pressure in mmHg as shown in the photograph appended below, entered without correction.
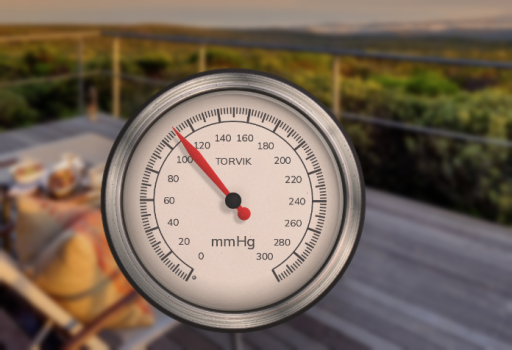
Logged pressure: 110 mmHg
